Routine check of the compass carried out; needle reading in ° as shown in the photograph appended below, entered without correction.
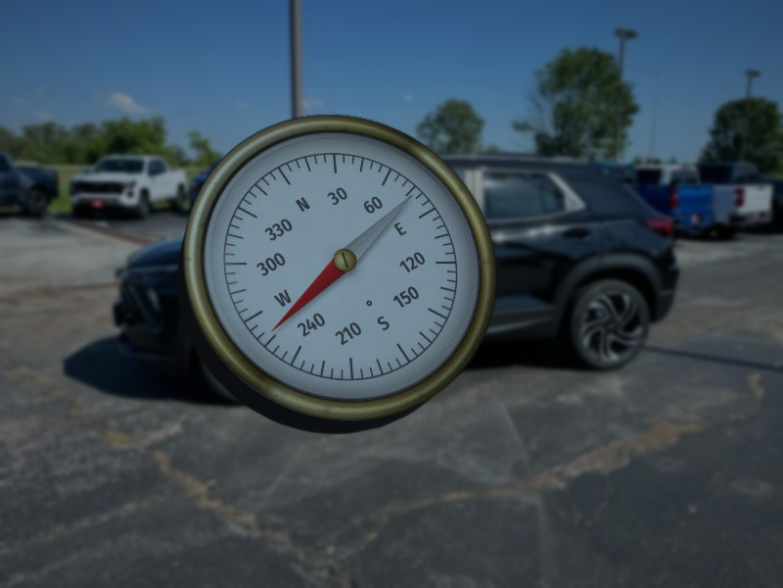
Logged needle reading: 257.5 °
